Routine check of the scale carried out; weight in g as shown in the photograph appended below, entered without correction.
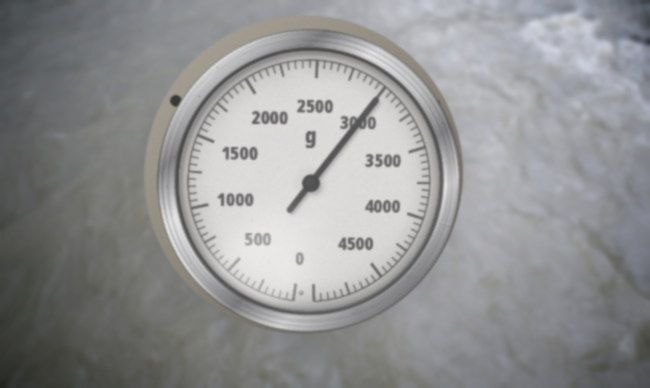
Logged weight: 3000 g
